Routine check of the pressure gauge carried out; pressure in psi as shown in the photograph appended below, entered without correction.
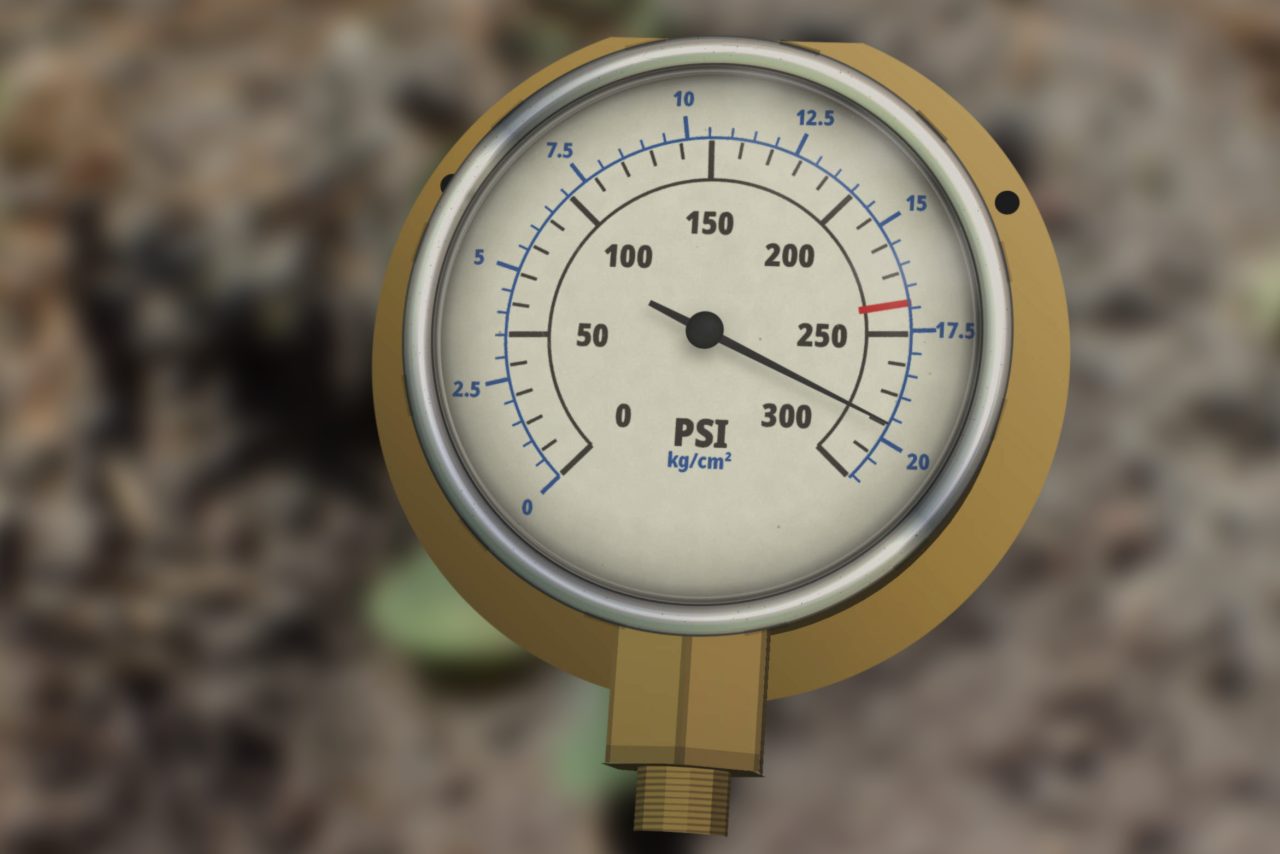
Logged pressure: 280 psi
